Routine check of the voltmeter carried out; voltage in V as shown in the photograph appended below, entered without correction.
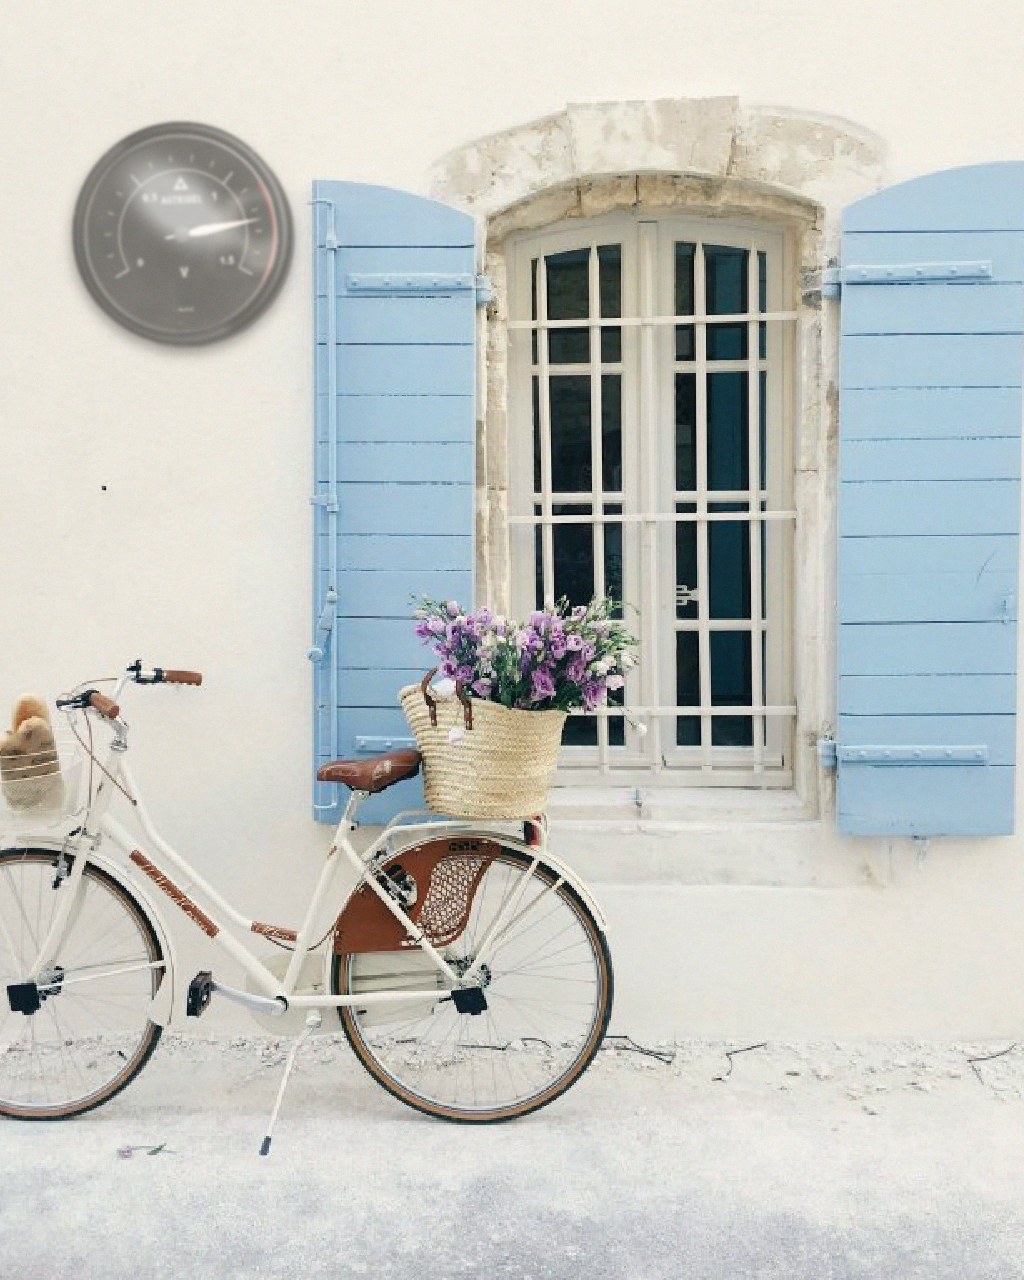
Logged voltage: 1.25 V
